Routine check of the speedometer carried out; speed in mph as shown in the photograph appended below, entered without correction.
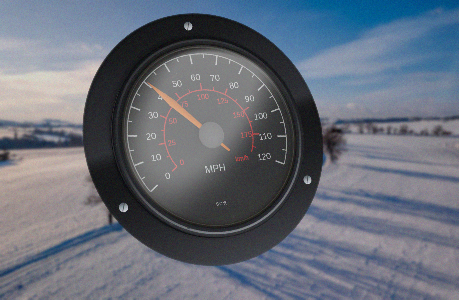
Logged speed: 40 mph
